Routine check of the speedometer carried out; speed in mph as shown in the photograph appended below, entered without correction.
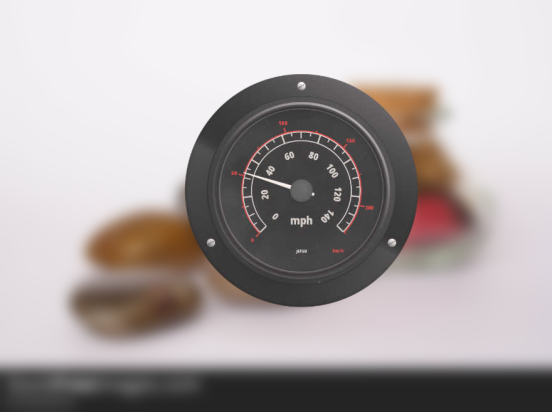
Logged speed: 32.5 mph
